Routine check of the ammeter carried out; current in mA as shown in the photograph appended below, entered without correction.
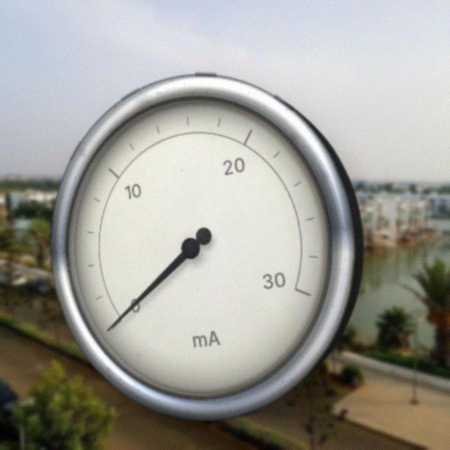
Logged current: 0 mA
